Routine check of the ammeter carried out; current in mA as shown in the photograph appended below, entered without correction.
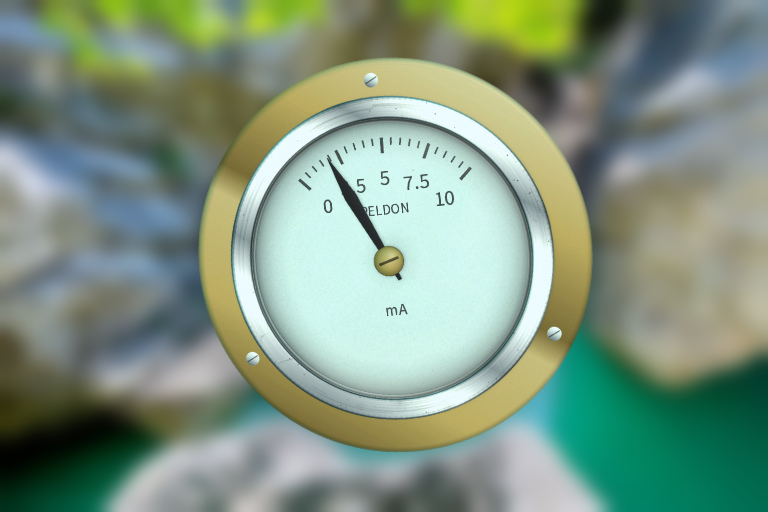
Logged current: 2 mA
